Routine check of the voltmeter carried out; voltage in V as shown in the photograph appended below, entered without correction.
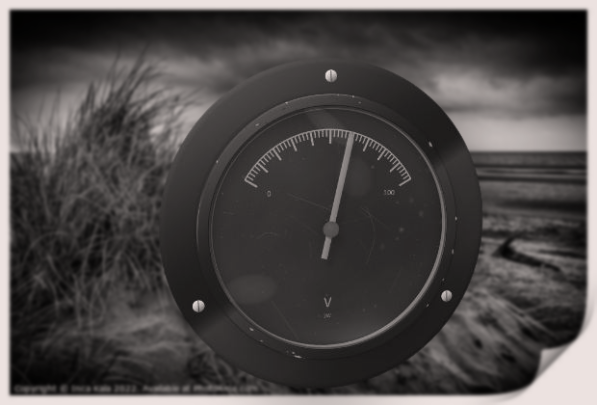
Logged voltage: 60 V
